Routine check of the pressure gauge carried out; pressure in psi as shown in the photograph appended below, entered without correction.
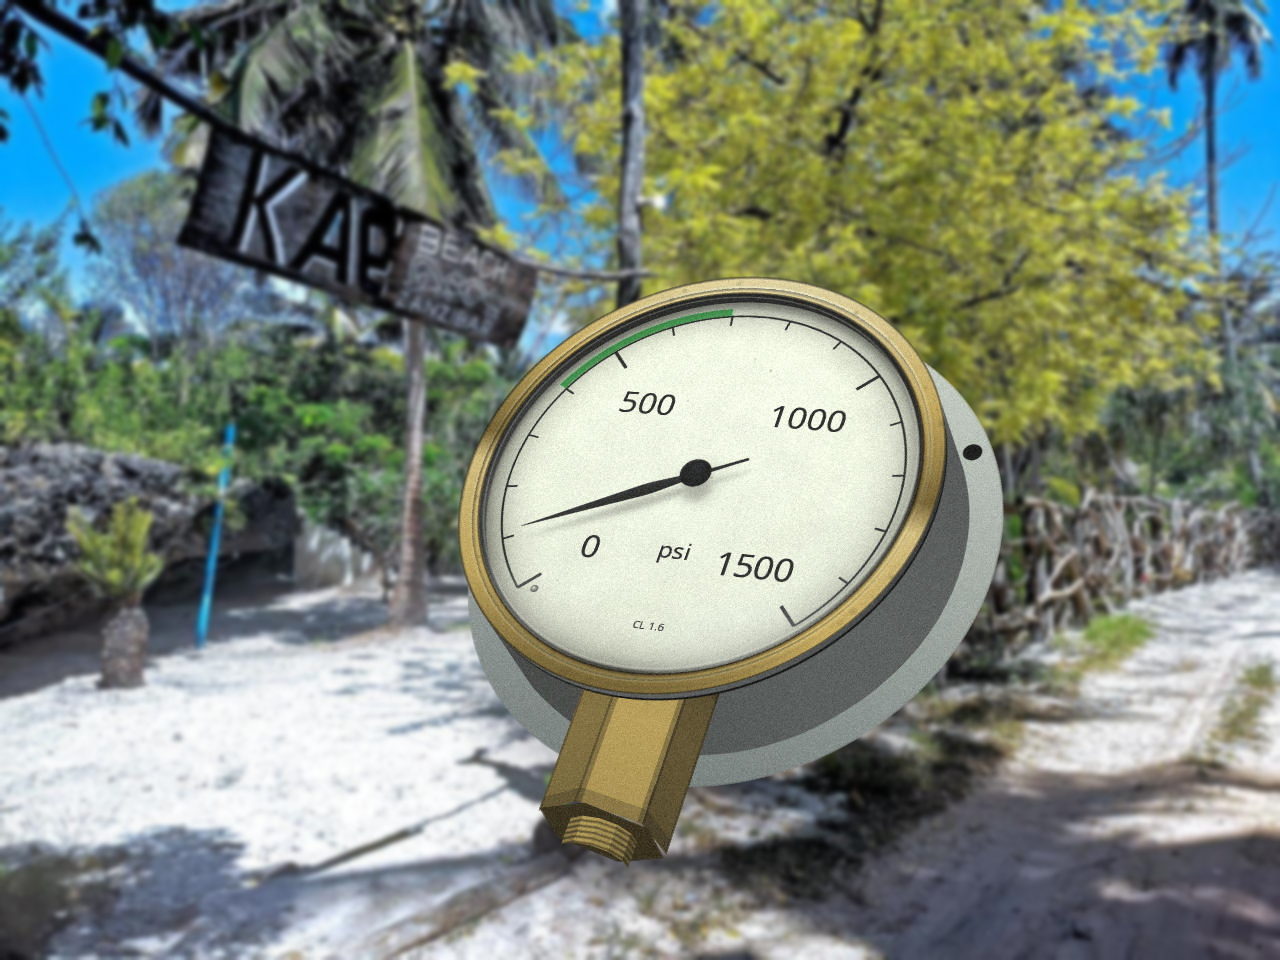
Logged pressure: 100 psi
